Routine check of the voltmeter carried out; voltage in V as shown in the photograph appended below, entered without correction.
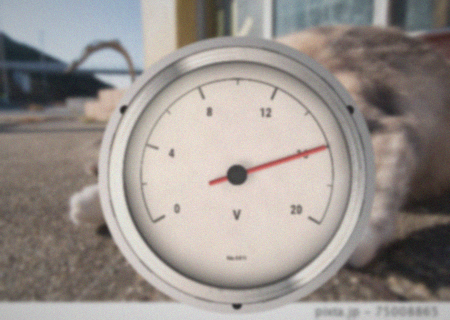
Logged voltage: 16 V
